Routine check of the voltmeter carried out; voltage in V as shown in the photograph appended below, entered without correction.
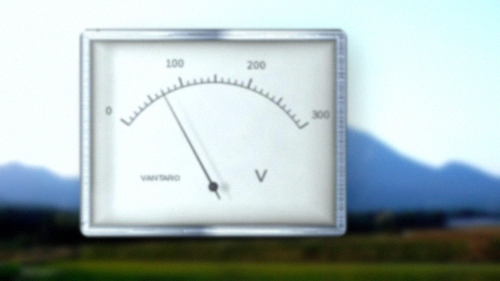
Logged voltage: 70 V
